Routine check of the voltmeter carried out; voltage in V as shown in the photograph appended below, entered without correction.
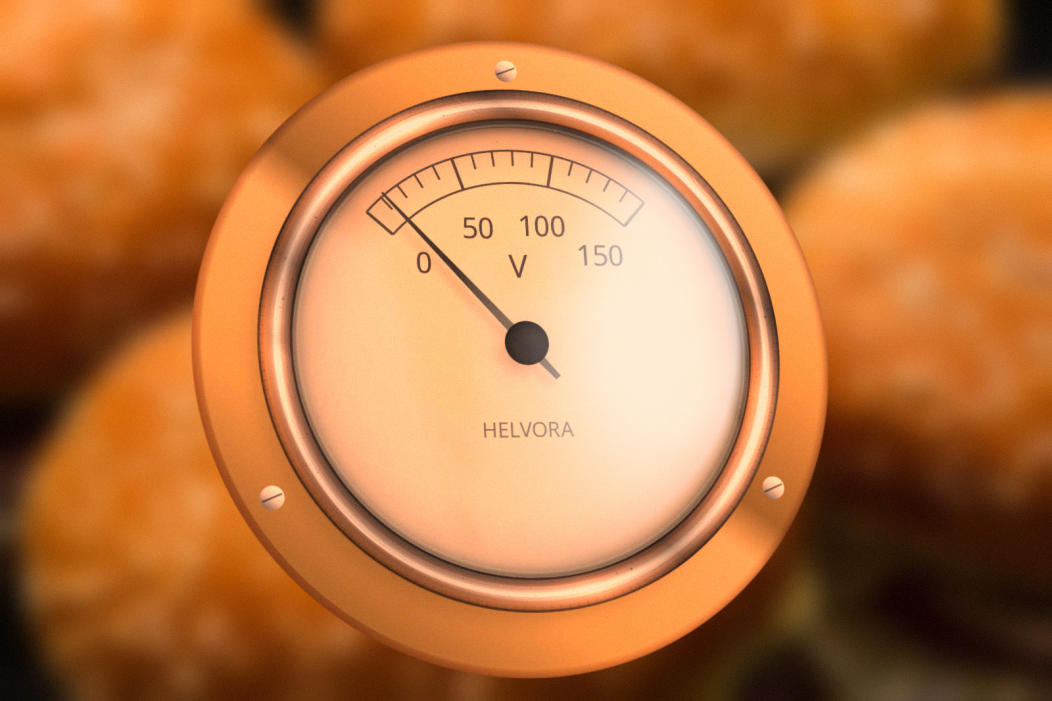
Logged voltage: 10 V
